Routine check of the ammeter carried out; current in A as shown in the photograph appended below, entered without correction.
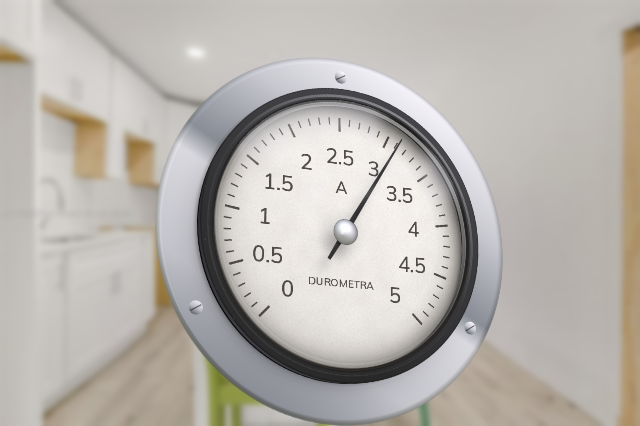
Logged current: 3.1 A
